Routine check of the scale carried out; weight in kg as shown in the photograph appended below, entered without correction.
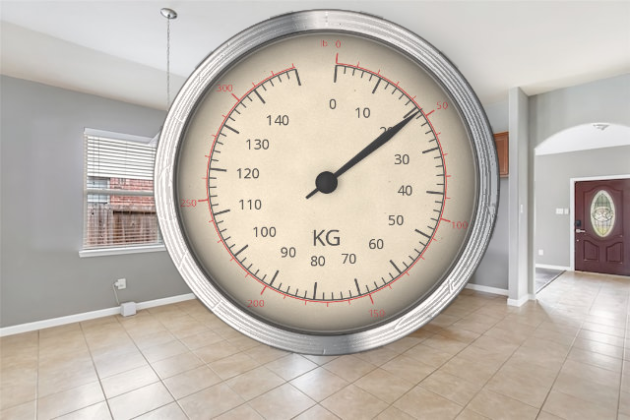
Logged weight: 21 kg
